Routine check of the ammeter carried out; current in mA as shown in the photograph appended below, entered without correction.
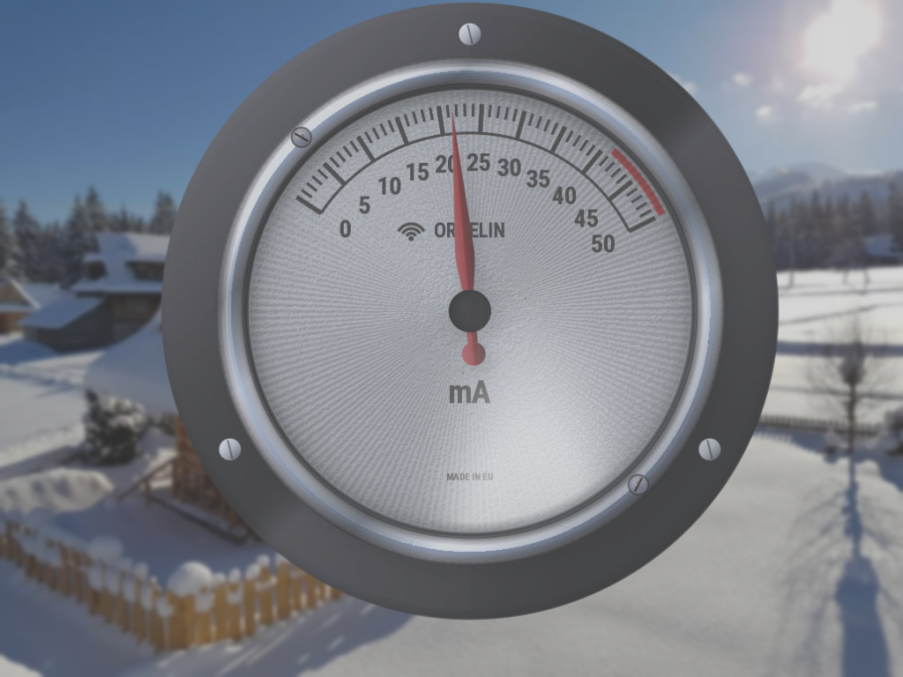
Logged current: 21.5 mA
